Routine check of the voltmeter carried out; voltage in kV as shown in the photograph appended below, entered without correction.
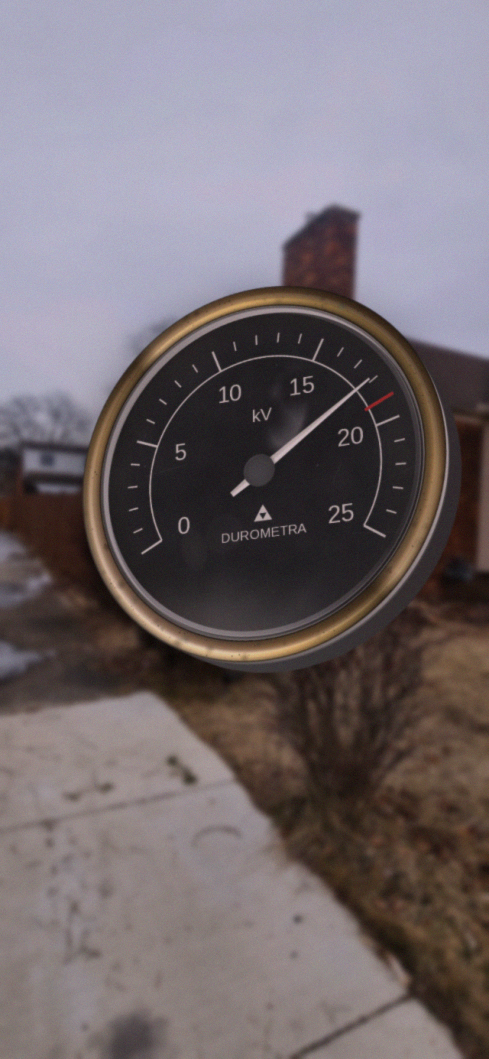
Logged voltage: 18 kV
